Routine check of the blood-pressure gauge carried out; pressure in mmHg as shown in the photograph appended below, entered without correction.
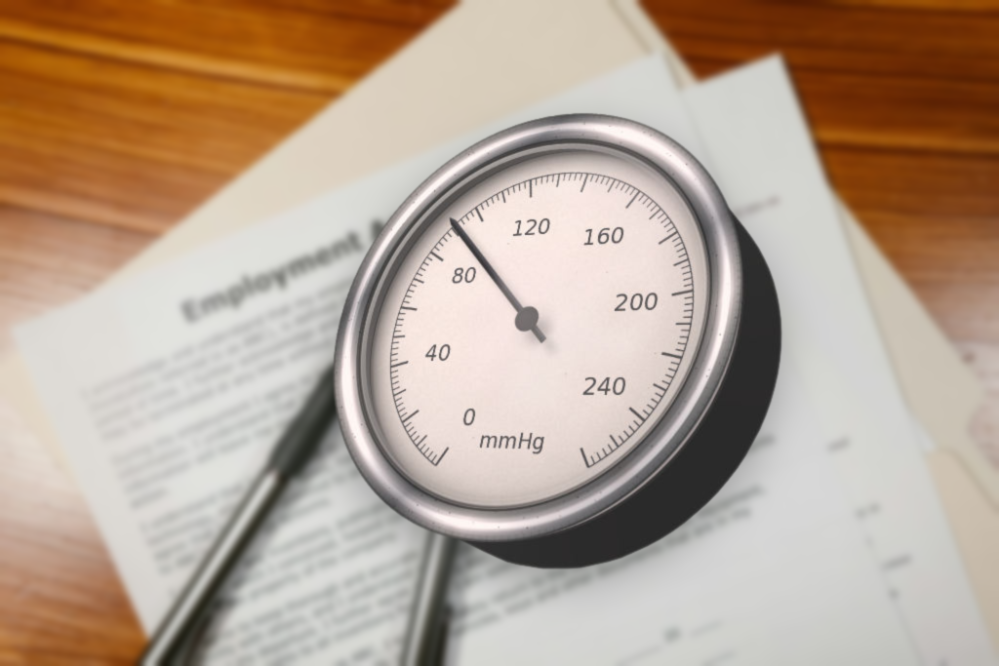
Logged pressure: 92 mmHg
